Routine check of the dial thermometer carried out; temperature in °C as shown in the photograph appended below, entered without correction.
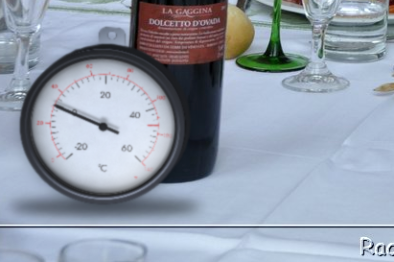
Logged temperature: 0 °C
